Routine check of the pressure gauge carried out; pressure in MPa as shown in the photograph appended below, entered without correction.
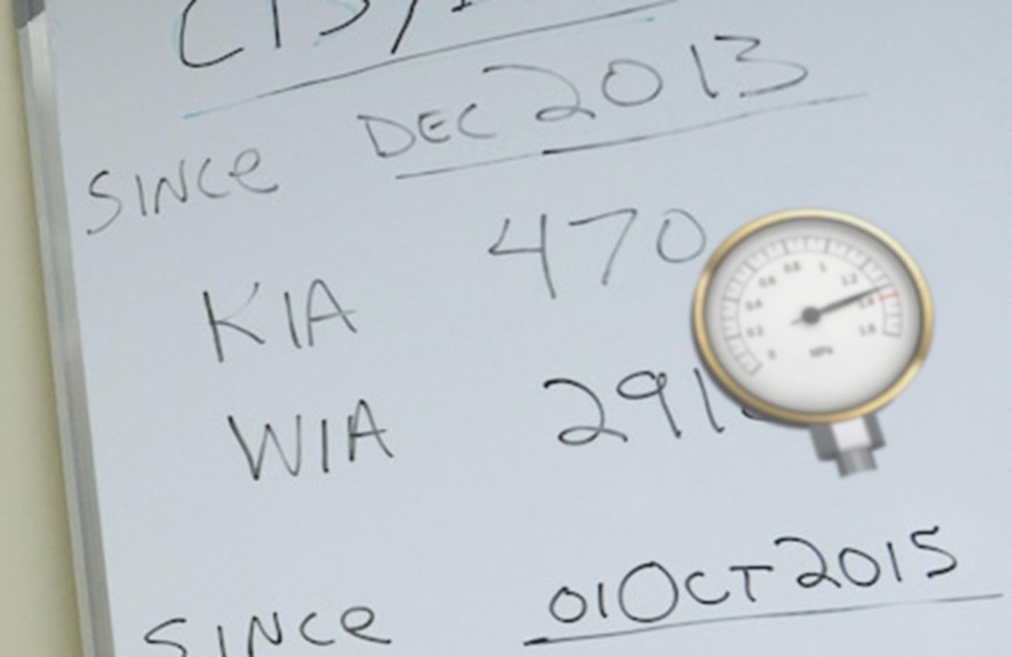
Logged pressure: 1.35 MPa
